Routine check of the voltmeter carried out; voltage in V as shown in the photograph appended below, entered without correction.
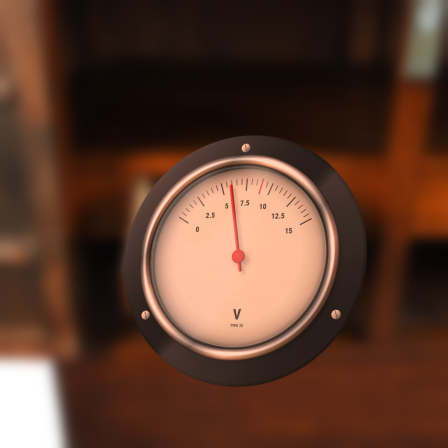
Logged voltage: 6 V
